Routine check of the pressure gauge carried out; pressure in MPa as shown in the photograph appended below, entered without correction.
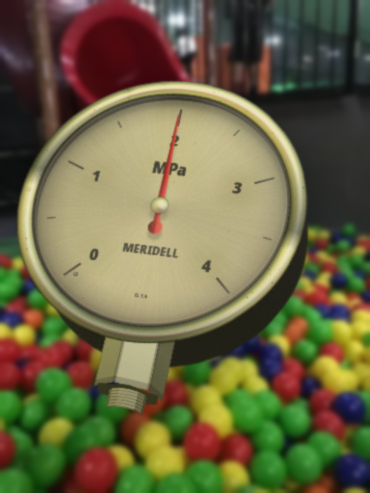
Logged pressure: 2 MPa
